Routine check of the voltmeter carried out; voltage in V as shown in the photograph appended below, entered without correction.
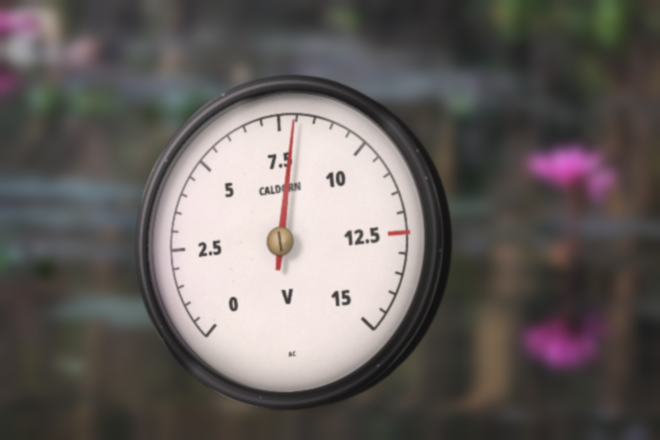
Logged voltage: 8 V
